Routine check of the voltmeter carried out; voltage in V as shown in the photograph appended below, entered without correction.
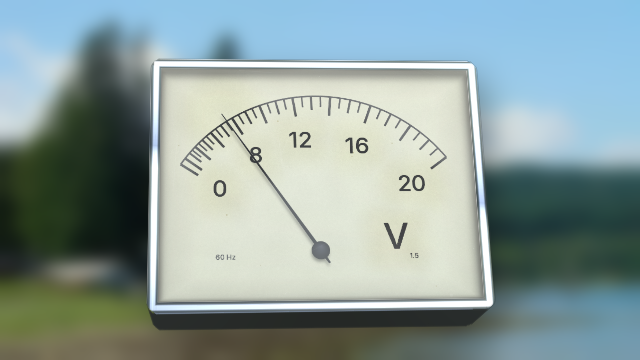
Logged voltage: 7.5 V
